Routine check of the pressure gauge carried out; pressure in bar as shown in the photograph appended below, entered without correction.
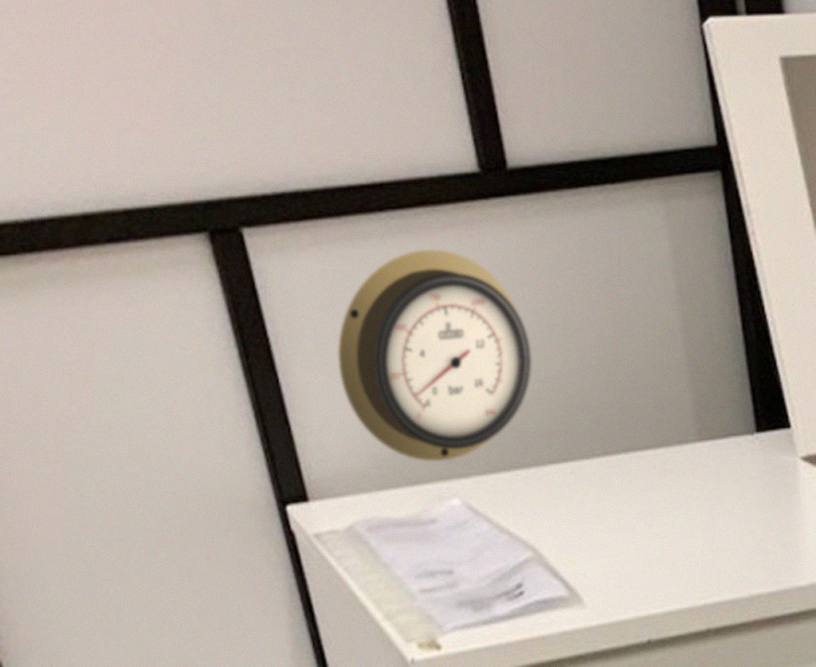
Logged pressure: 1 bar
